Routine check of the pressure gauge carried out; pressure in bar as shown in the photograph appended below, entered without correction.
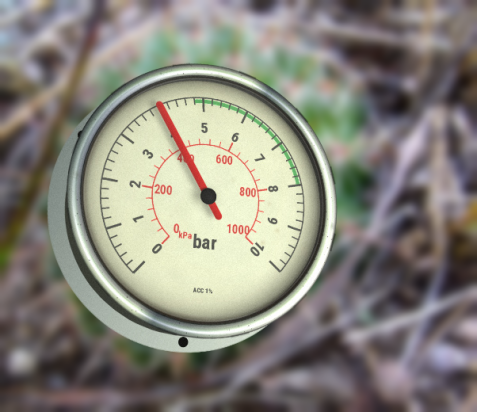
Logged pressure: 4 bar
